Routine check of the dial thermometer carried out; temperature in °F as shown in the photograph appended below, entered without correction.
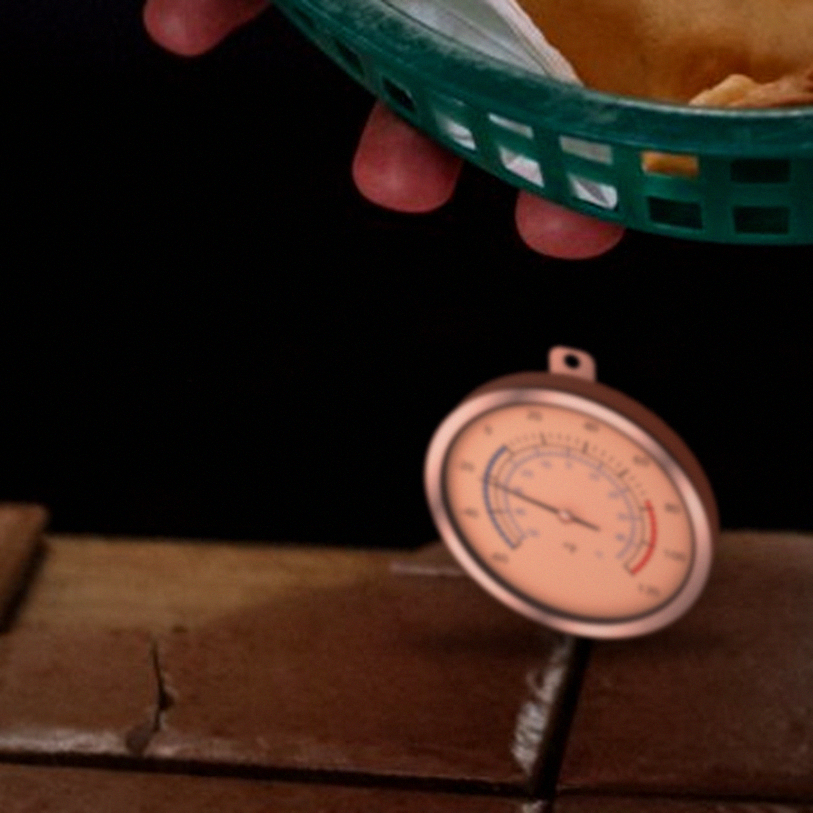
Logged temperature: -20 °F
